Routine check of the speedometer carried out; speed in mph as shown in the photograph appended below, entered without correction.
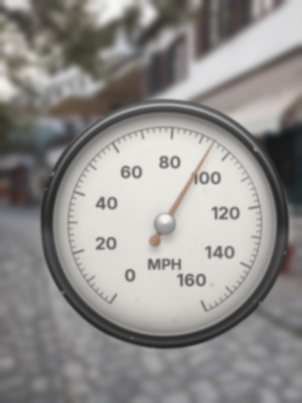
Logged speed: 94 mph
